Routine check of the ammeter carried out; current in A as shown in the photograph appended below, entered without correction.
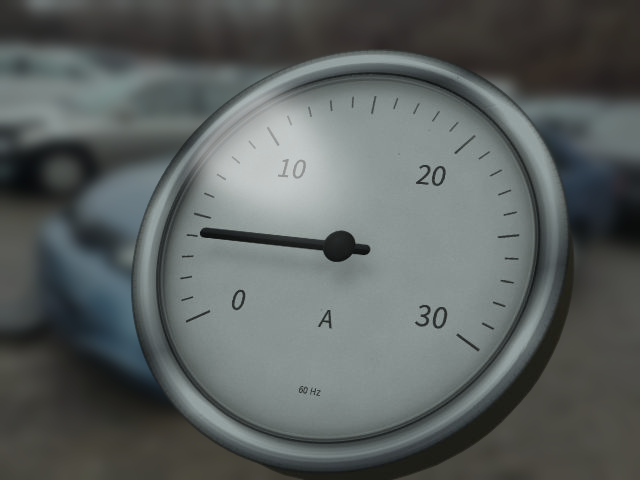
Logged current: 4 A
